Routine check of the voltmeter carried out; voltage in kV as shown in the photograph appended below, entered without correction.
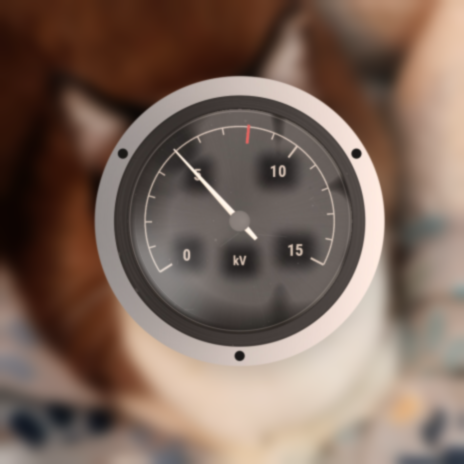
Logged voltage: 5 kV
